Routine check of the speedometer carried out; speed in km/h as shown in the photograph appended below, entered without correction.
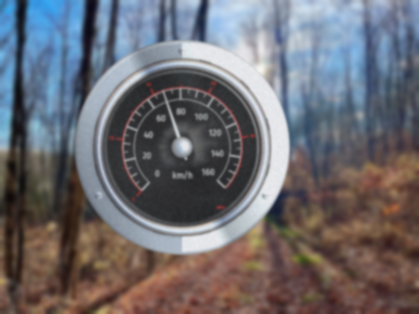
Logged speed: 70 km/h
